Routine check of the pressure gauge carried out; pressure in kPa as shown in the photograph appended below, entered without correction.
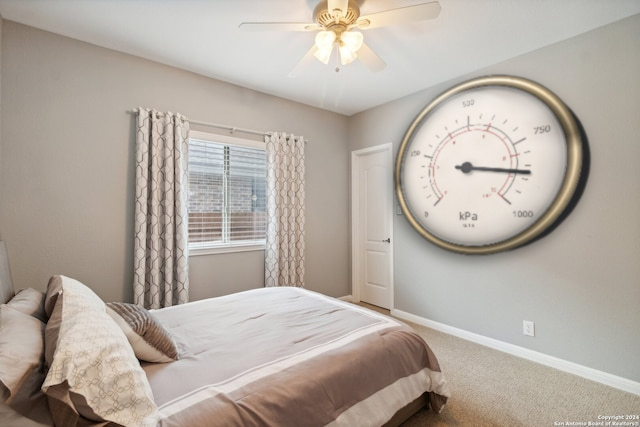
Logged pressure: 875 kPa
